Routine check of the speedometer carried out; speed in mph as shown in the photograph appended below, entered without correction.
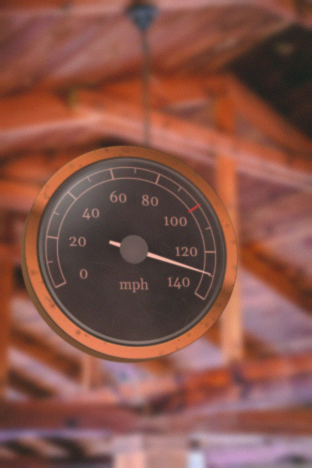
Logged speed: 130 mph
